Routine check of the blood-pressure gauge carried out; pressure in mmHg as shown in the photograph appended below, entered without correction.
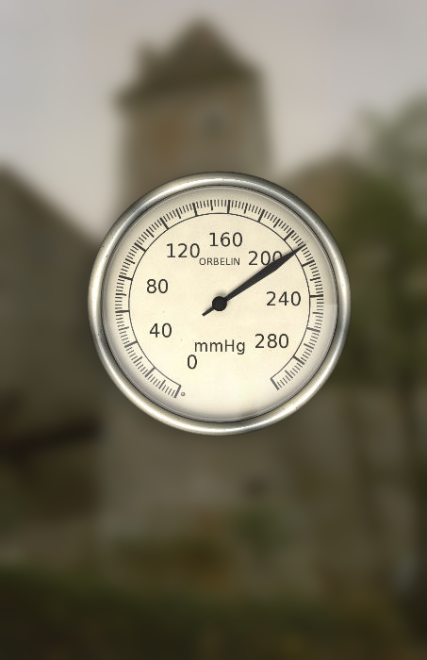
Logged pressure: 210 mmHg
